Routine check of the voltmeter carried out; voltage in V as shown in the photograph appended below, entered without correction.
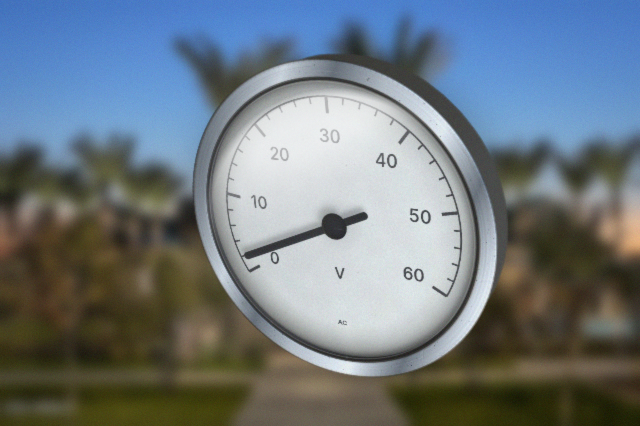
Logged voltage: 2 V
